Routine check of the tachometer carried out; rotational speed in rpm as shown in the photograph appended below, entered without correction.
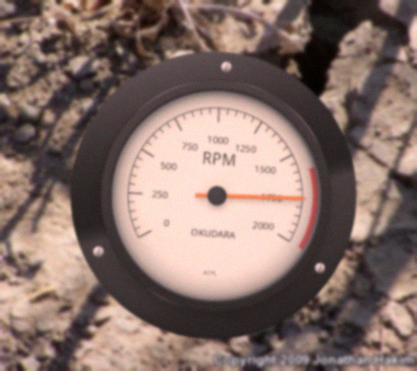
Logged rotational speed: 1750 rpm
